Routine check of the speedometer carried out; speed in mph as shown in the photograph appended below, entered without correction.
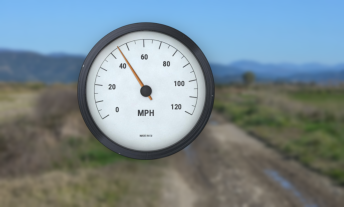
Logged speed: 45 mph
